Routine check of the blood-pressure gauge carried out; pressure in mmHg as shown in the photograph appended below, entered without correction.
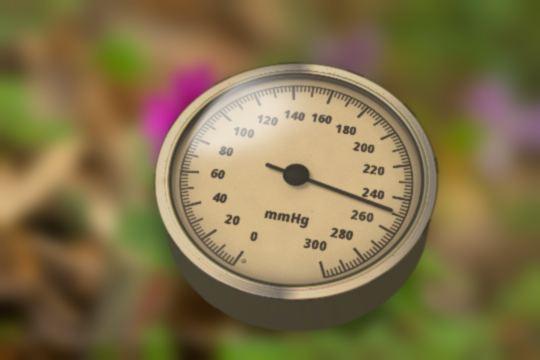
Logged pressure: 250 mmHg
